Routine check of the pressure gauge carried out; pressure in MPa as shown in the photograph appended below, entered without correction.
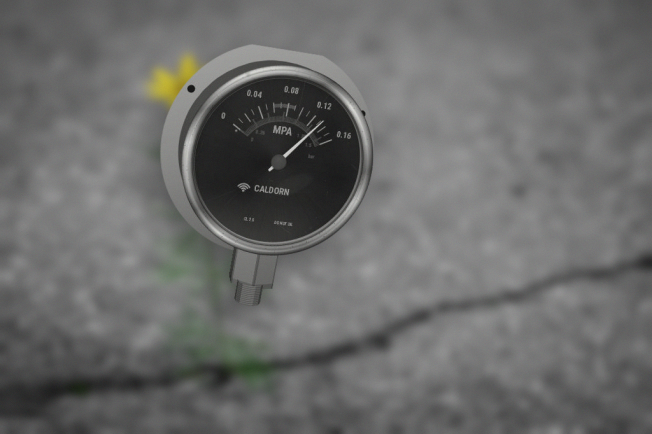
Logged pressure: 0.13 MPa
